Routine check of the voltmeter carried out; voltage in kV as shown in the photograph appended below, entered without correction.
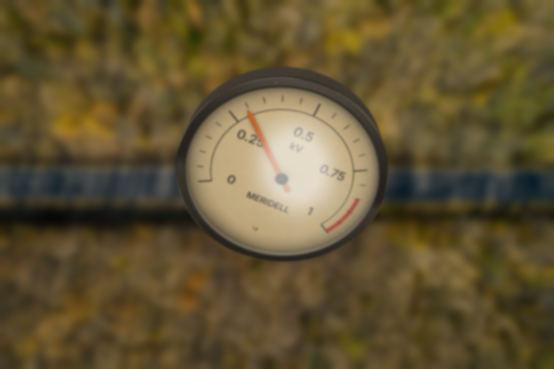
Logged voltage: 0.3 kV
